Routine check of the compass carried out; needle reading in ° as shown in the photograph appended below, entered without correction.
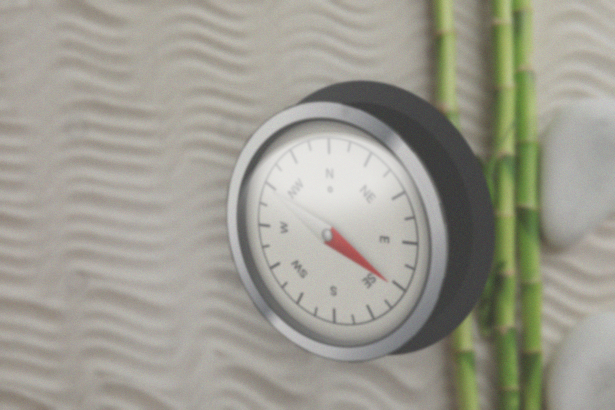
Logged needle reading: 120 °
